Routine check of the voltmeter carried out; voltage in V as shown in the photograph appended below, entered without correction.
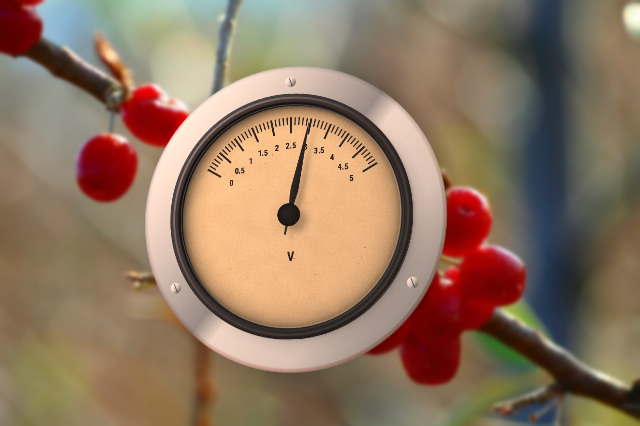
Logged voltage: 3 V
